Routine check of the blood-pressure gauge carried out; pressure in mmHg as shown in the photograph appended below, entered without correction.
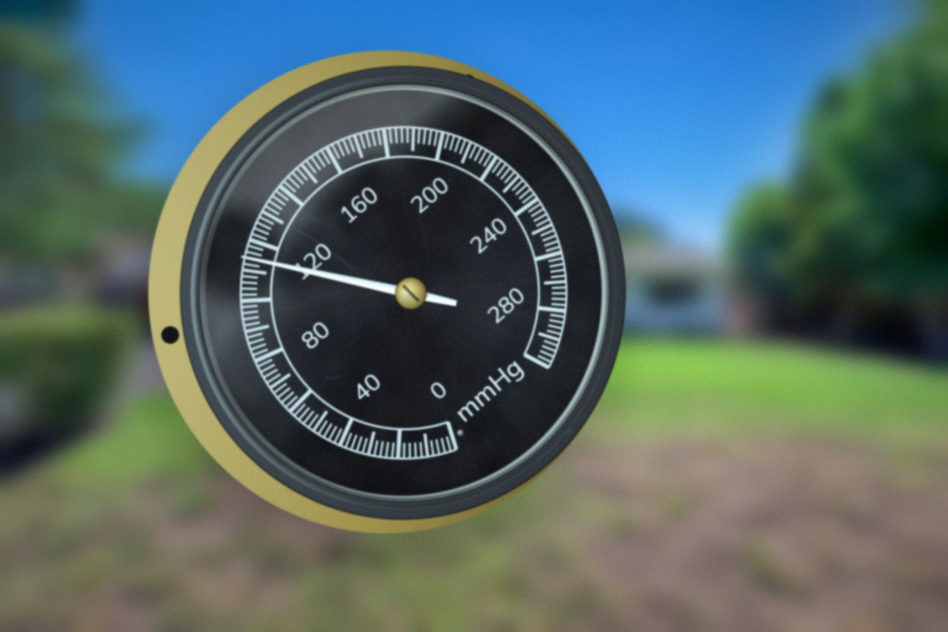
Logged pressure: 114 mmHg
